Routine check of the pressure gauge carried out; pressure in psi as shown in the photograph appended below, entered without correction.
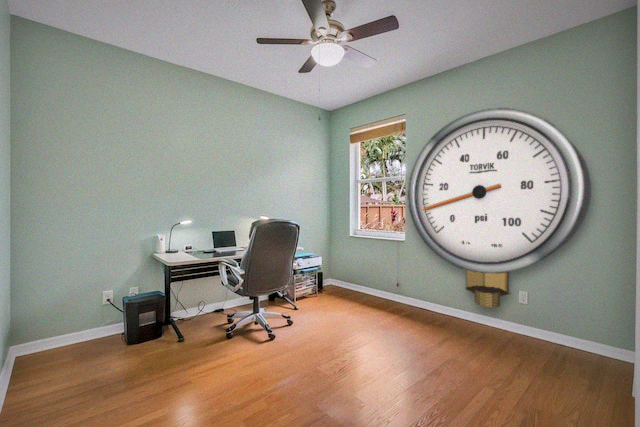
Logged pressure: 10 psi
